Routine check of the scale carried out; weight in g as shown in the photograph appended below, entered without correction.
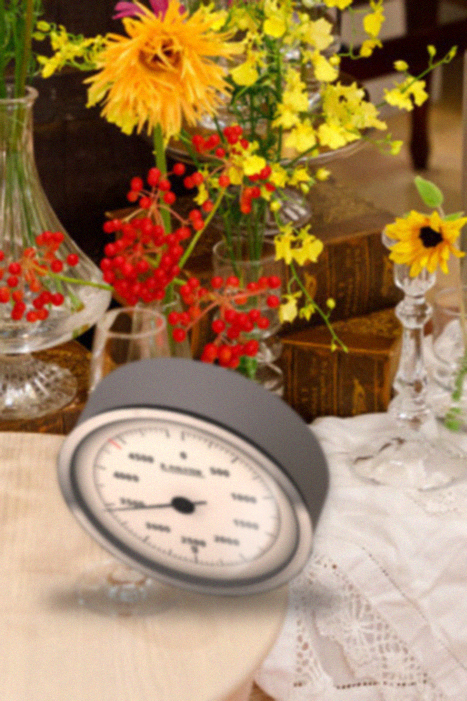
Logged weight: 3500 g
